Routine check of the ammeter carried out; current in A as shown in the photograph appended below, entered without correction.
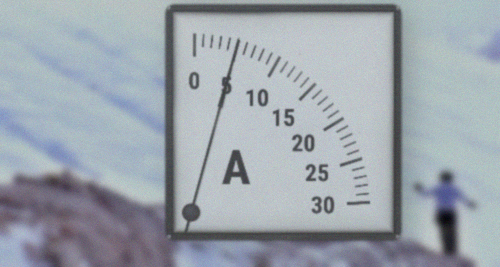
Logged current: 5 A
